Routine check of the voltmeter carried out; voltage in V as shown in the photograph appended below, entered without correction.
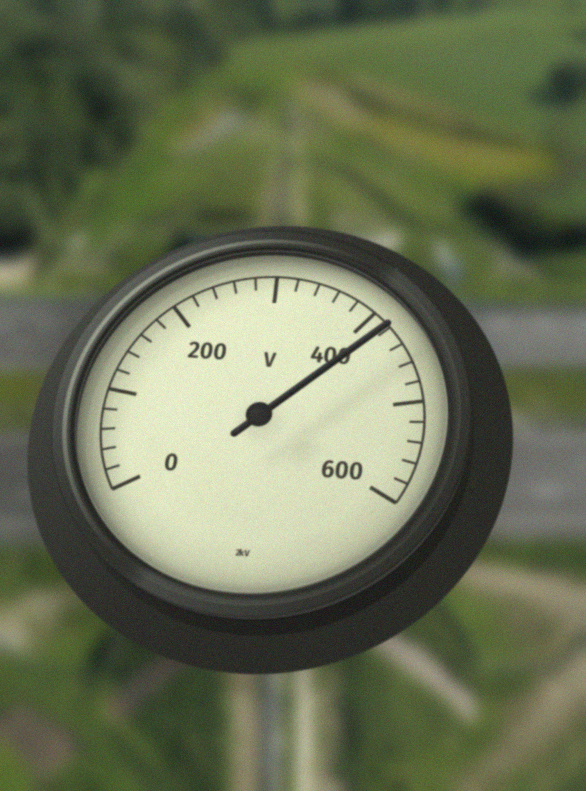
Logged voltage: 420 V
